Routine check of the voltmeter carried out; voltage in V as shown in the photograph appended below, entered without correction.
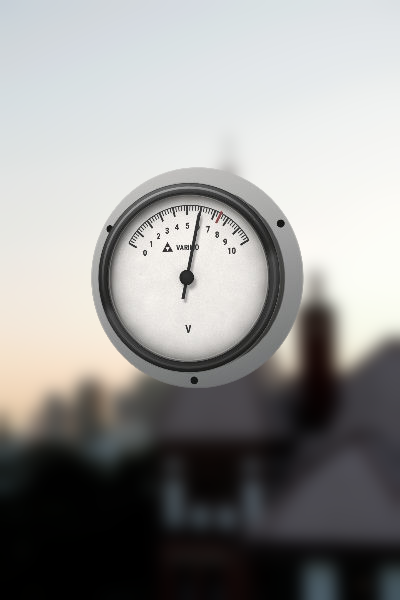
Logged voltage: 6 V
